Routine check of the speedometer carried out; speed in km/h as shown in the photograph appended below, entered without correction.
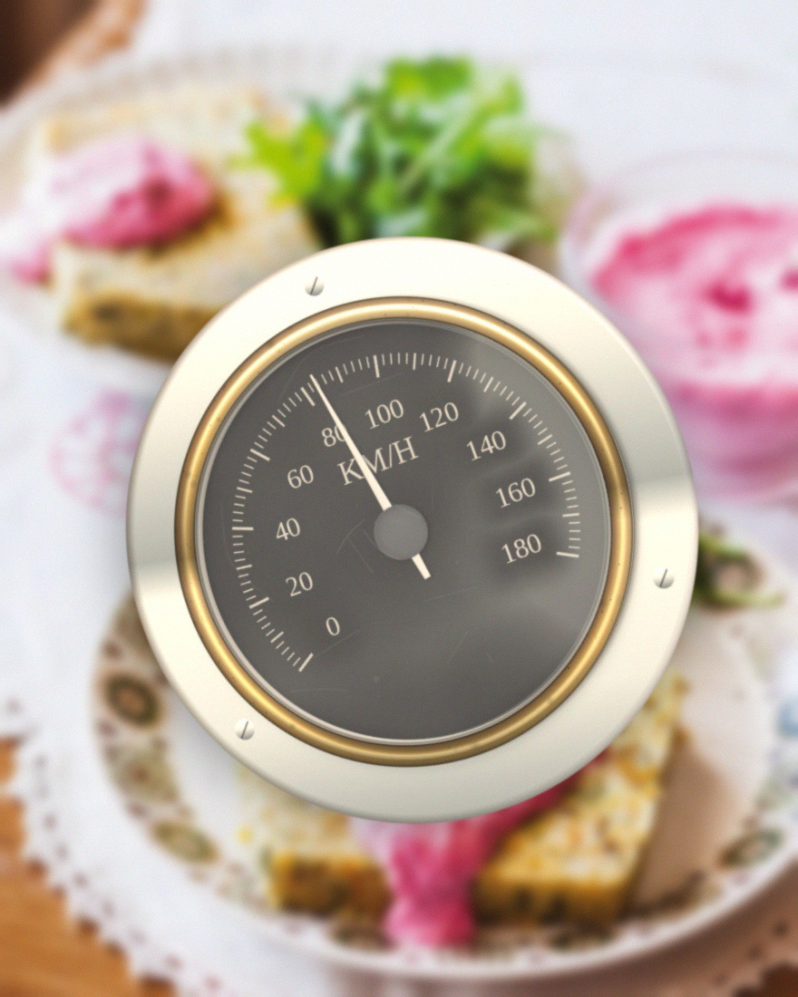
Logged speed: 84 km/h
